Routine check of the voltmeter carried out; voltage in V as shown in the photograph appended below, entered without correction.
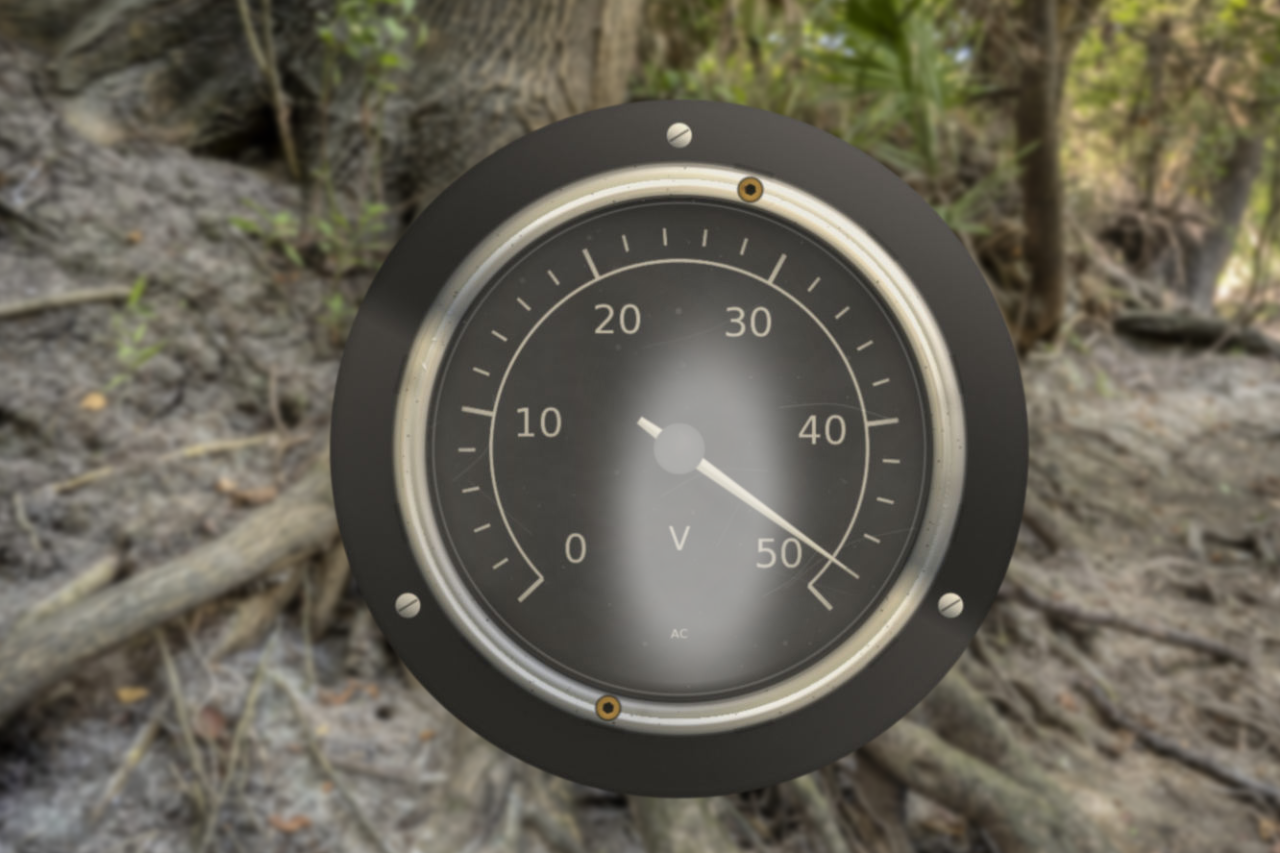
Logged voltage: 48 V
